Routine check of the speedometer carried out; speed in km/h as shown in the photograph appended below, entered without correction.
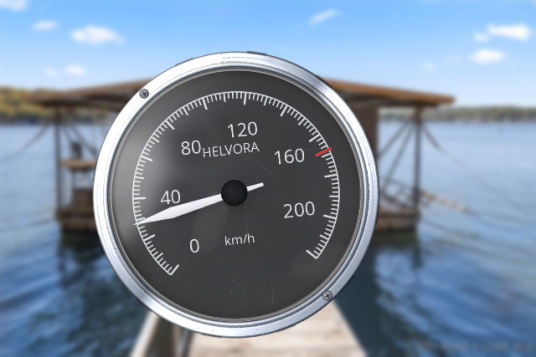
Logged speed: 28 km/h
